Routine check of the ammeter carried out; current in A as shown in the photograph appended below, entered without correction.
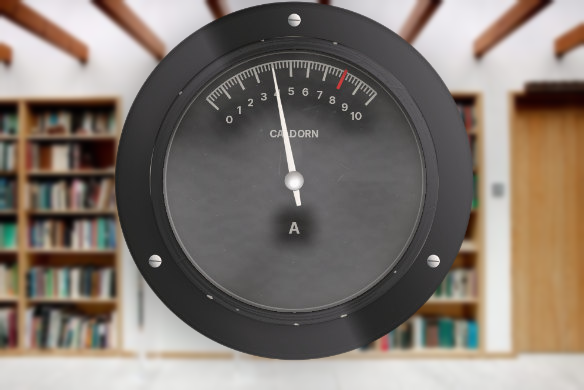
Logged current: 4 A
